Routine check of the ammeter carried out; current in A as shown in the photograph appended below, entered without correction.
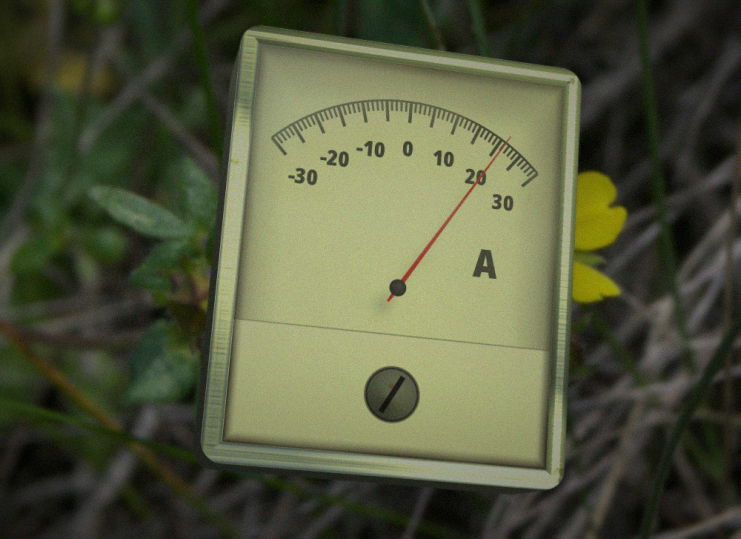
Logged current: 21 A
